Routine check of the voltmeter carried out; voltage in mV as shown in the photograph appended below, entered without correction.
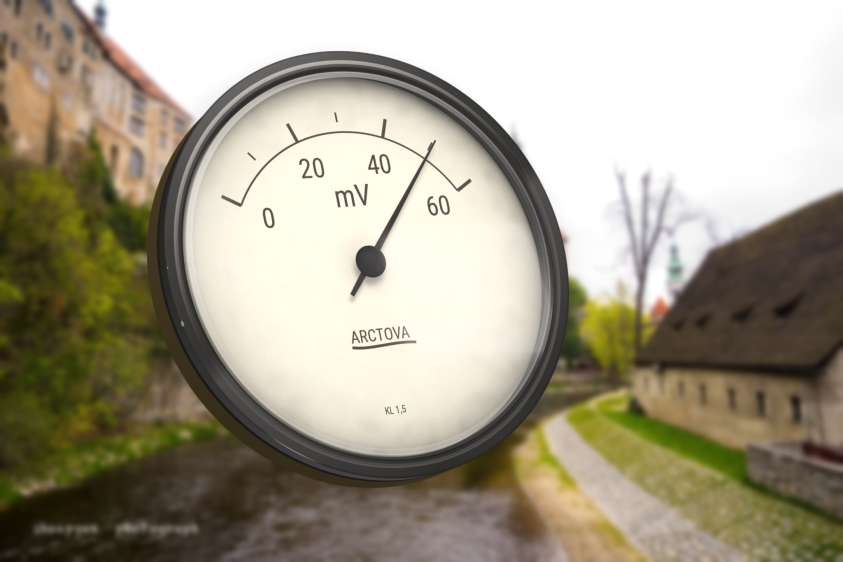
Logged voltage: 50 mV
